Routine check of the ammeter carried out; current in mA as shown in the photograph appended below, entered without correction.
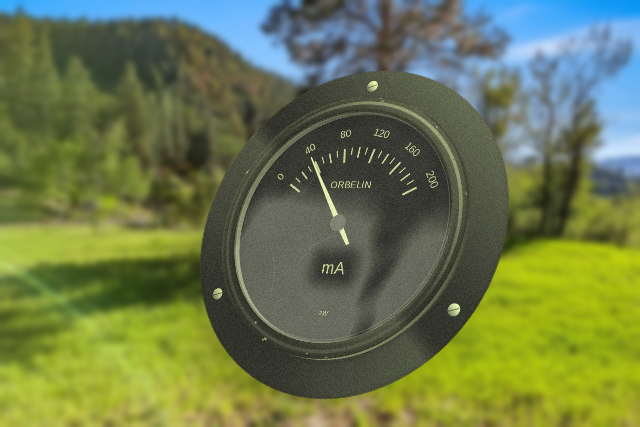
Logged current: 40 mA
